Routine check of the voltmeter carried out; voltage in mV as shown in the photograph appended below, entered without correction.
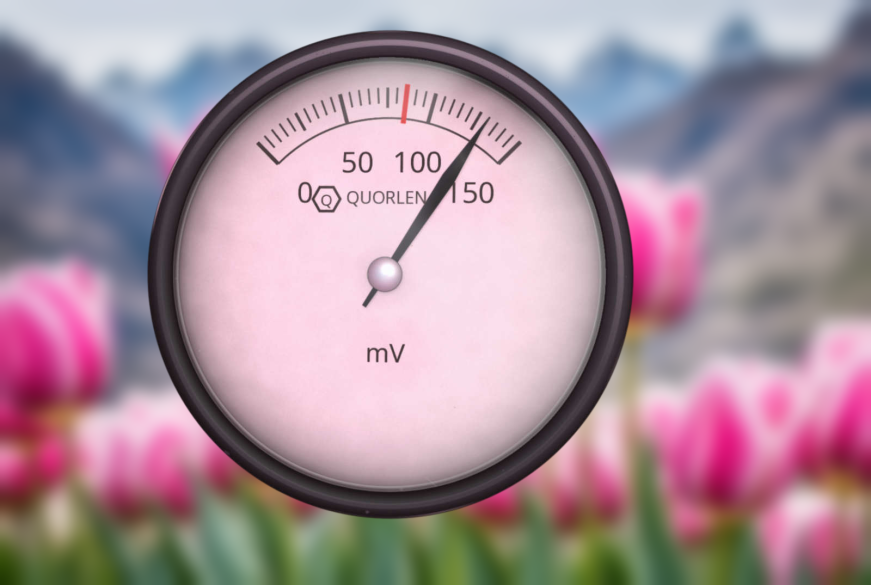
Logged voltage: 130 mV
